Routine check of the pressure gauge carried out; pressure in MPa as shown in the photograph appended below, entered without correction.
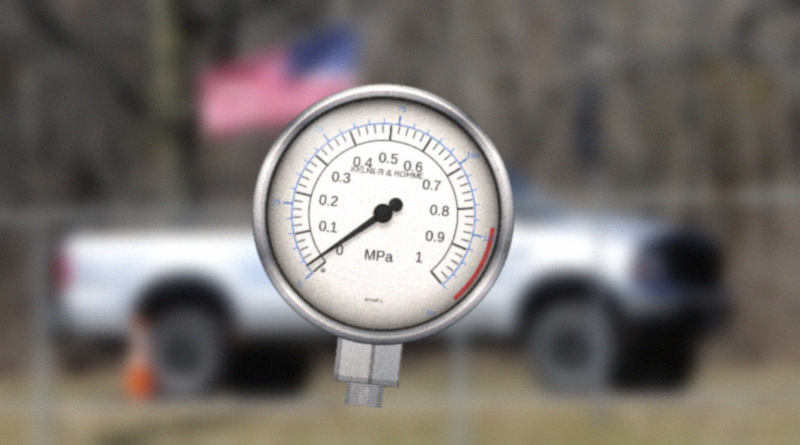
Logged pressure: 0.02 MPa
